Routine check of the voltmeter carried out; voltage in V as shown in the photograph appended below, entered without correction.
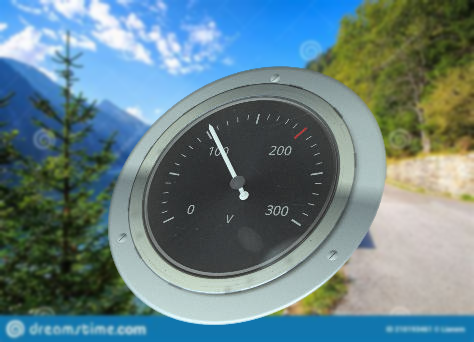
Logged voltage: 105 V
